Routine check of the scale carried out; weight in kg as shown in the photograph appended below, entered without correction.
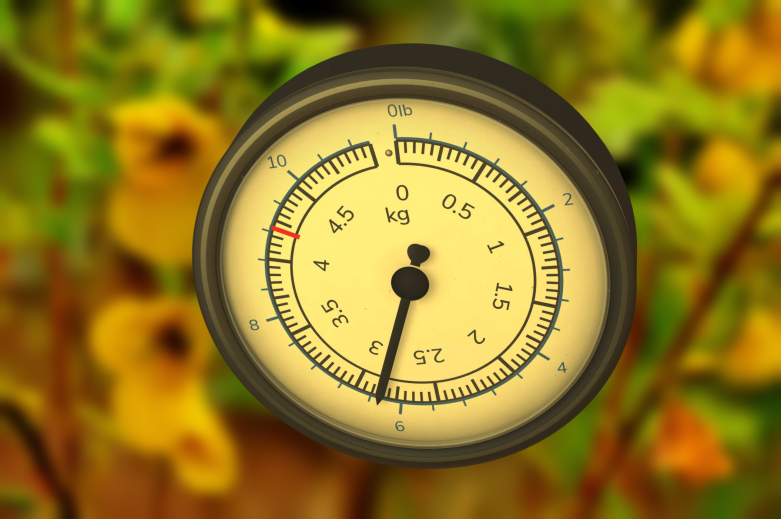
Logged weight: 2.85 kg
